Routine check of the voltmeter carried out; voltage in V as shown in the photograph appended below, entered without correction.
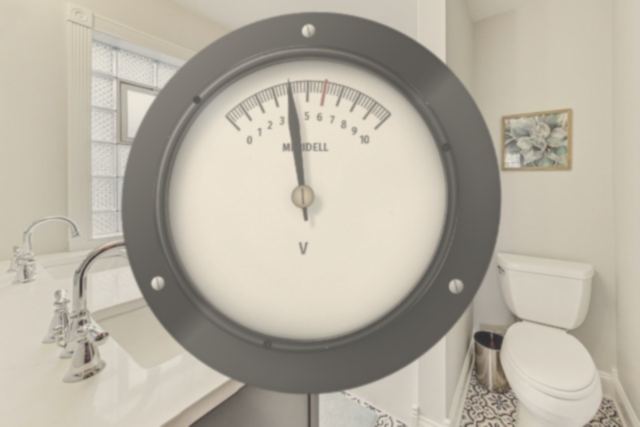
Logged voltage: 4 V
